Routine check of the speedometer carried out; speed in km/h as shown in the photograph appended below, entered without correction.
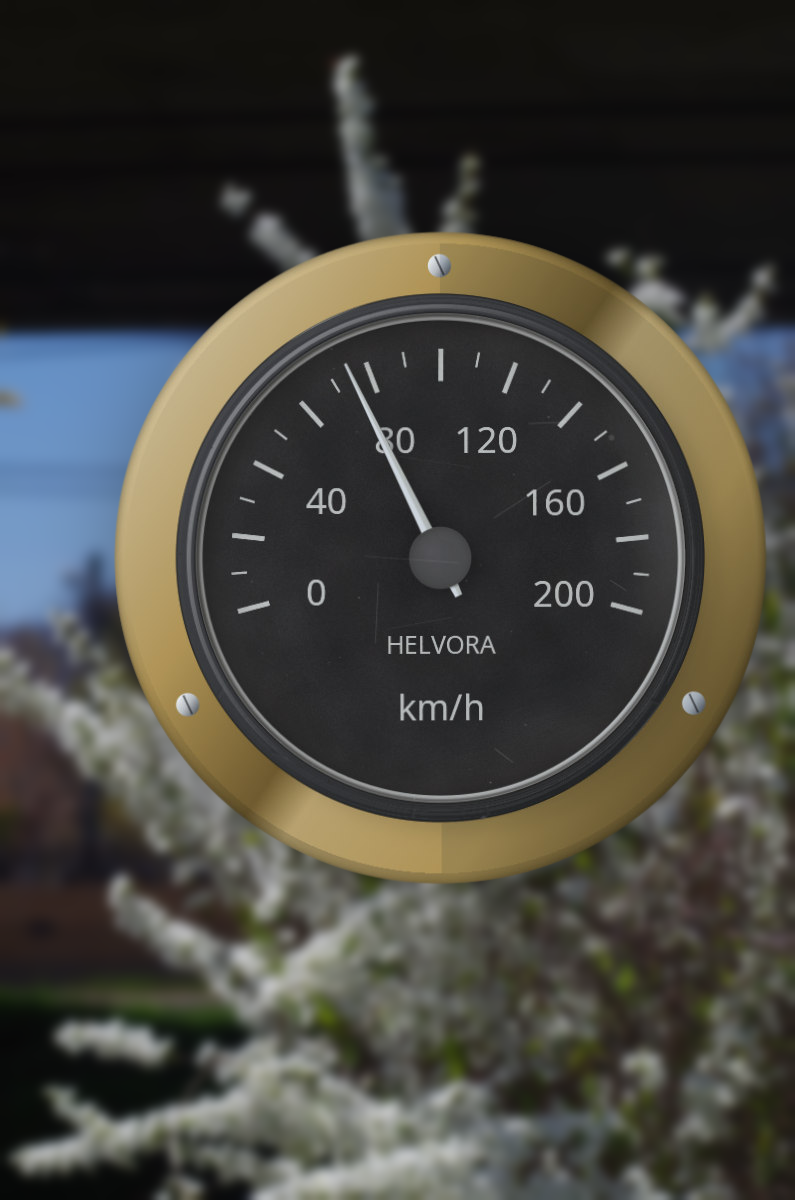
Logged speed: 75 km/h
